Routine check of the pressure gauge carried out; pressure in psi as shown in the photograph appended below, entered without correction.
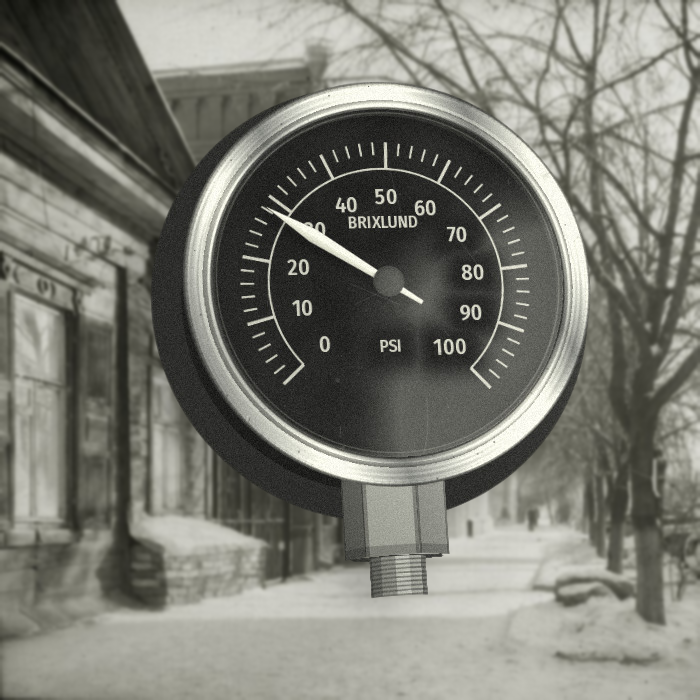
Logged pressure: 28 psi
